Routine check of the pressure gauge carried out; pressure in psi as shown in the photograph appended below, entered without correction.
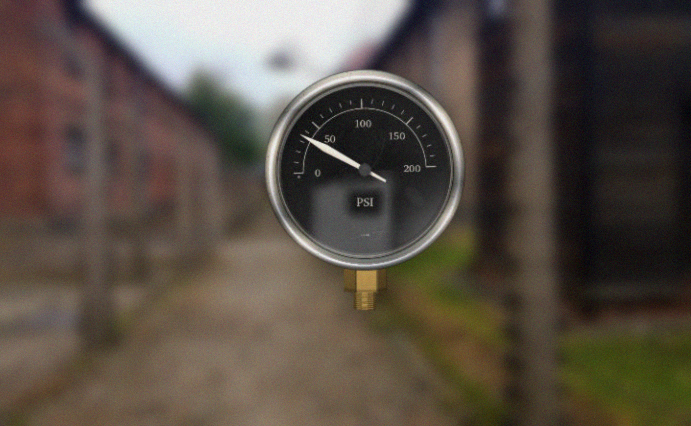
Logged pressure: 35 psi
